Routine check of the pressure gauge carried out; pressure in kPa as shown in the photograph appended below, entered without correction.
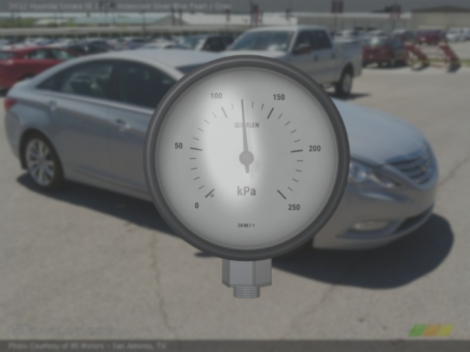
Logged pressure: 120 kPa
